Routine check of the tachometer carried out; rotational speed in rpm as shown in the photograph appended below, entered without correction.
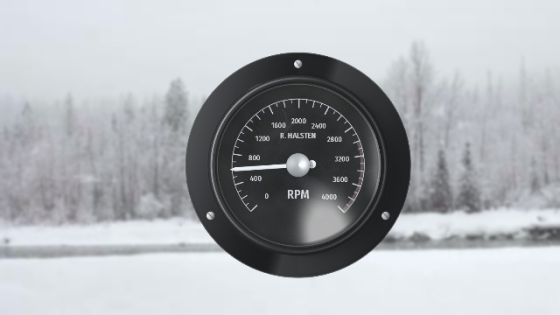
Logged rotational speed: 600 rpm
